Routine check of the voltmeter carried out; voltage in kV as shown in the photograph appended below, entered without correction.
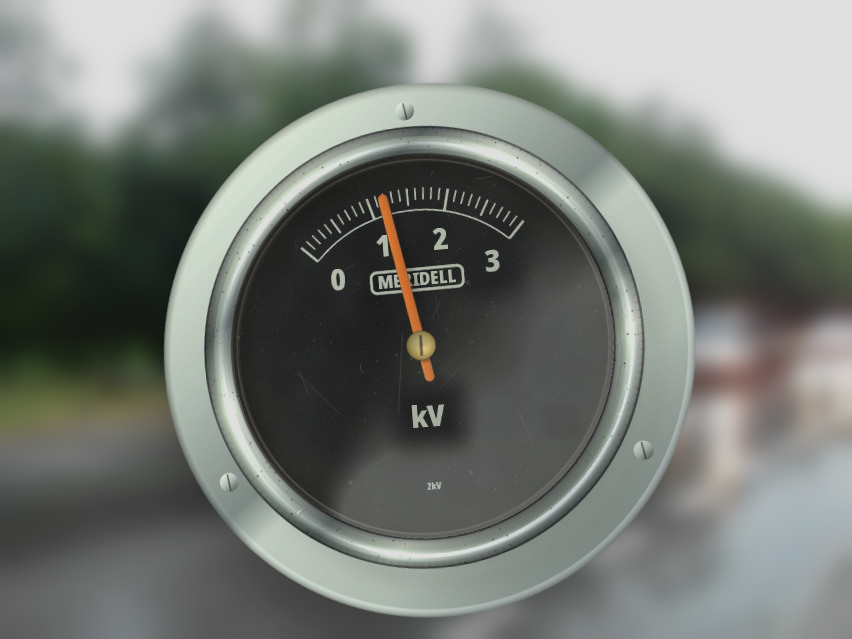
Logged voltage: 1.2 kV
